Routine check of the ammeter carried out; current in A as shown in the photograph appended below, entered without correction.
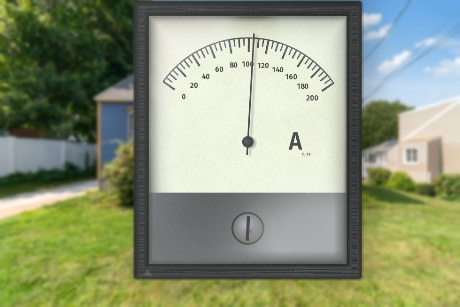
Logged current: 105 A
